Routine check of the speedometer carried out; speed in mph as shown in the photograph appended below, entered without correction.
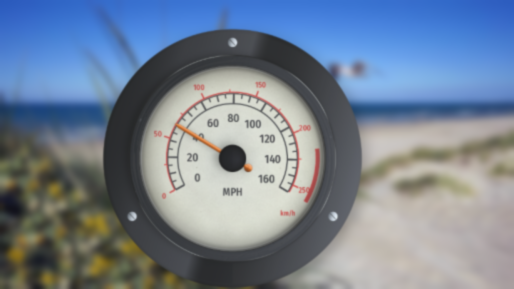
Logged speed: 40 mph
